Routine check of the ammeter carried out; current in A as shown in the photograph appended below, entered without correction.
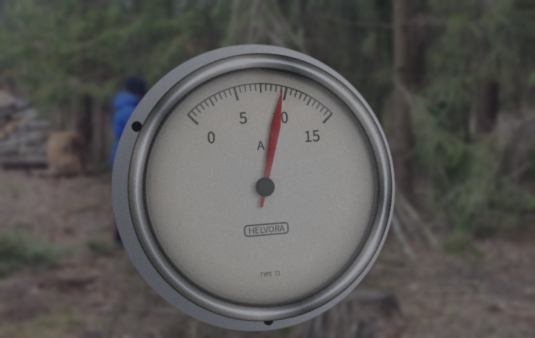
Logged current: 9.5 A
